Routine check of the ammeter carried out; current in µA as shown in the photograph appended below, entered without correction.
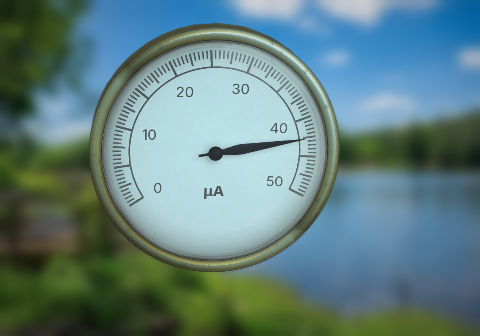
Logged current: 42.5 µA
